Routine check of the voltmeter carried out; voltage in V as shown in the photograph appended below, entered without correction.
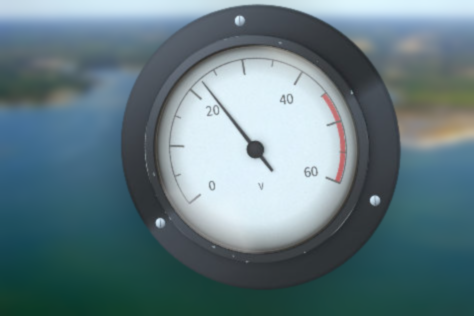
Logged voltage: 22.5 V
